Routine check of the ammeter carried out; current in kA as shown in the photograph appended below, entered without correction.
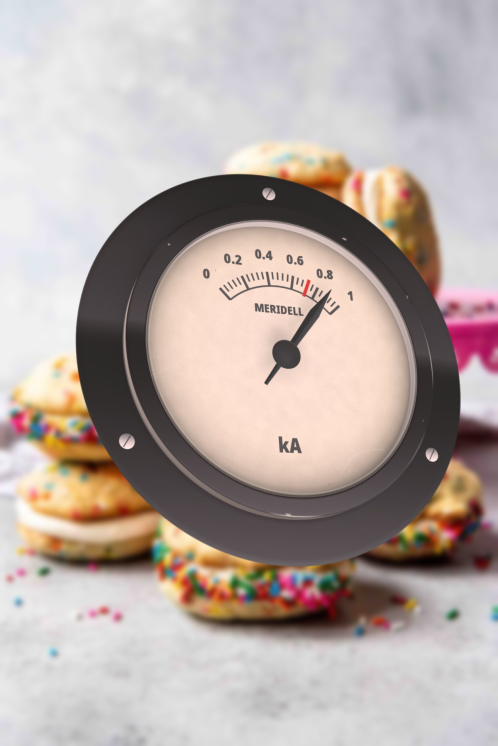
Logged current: 0.88 kA
